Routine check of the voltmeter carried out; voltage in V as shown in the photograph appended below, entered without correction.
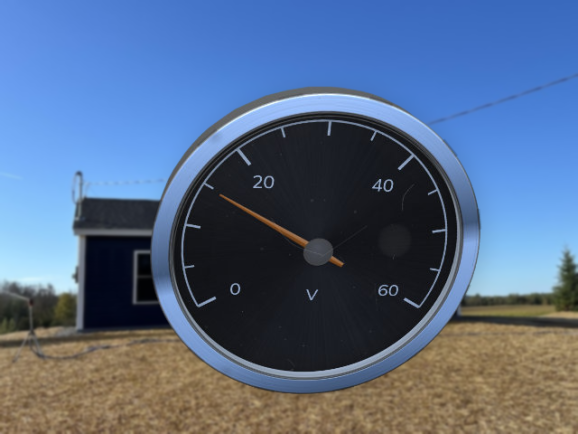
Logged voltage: 15 V
